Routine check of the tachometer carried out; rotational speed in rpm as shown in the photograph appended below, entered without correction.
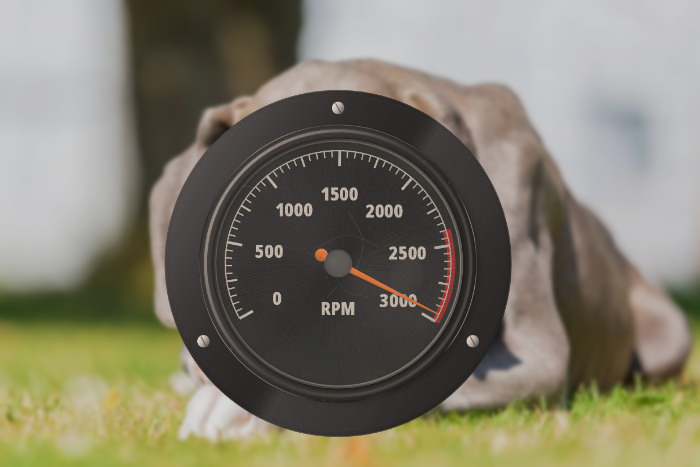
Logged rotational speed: 2950 rpm
